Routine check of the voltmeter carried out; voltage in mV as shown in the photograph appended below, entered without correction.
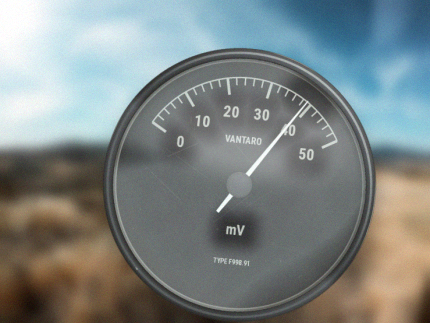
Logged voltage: 39 mV
